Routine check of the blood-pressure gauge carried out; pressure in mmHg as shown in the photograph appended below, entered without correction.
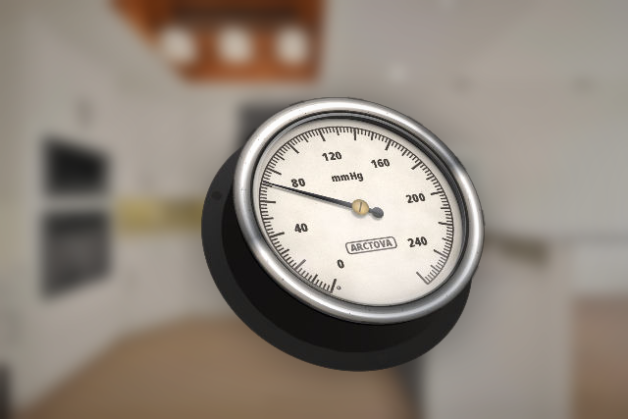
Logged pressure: 70 mmHg
